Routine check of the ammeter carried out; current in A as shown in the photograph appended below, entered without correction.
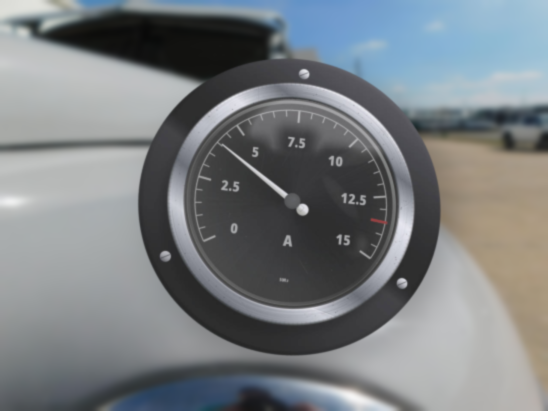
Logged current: 4 A
